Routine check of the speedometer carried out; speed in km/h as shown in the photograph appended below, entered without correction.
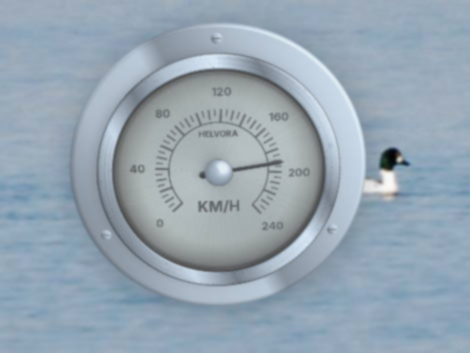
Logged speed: 190 km/h
